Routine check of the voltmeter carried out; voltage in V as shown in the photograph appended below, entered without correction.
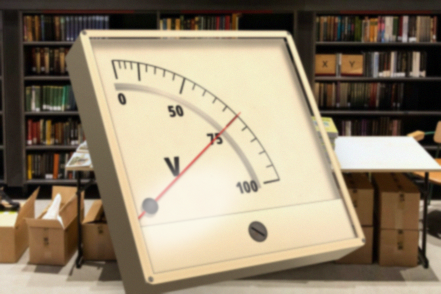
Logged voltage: 75 V
